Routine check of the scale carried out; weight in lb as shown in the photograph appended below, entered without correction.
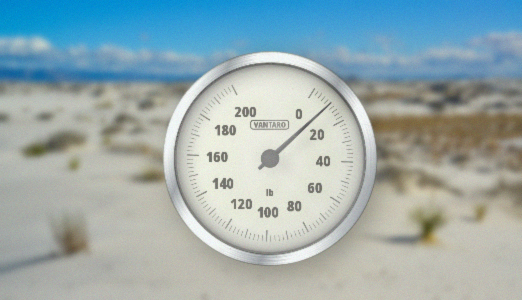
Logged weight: 10 lb
